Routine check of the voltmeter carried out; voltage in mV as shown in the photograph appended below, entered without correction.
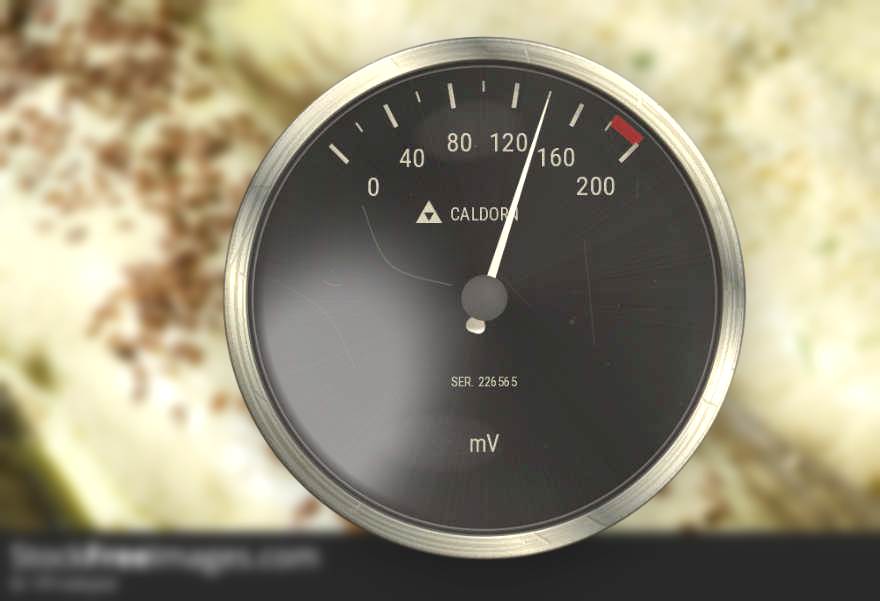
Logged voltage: 140 mV
